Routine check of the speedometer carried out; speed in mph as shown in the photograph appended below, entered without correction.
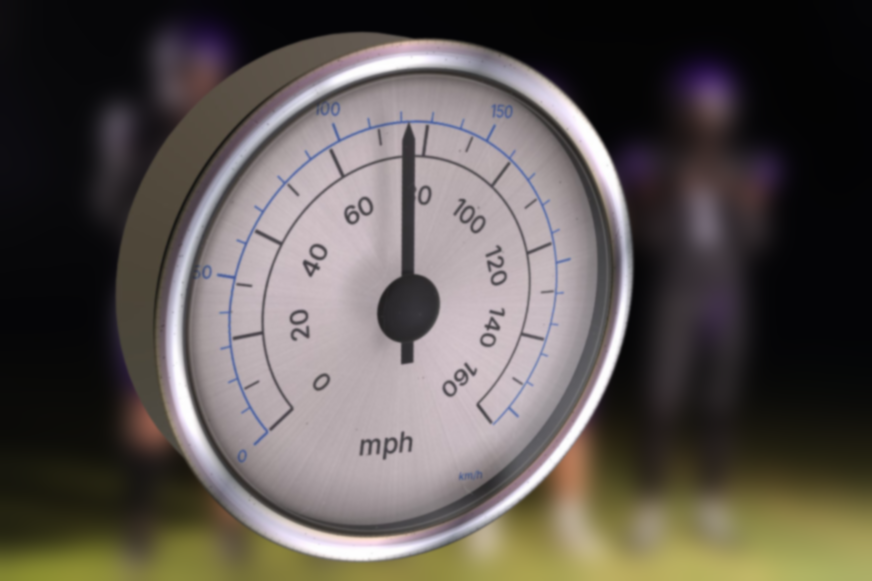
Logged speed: 75 mph
